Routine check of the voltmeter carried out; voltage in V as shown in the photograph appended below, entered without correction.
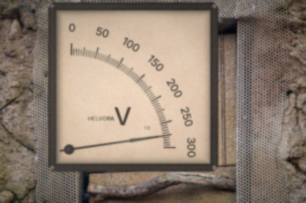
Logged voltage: 275 V
